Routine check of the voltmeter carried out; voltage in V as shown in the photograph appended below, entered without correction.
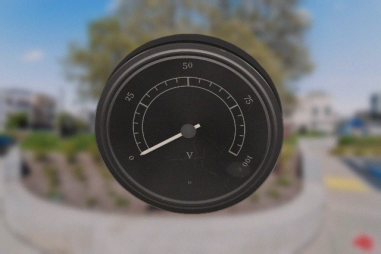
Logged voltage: 0 V
